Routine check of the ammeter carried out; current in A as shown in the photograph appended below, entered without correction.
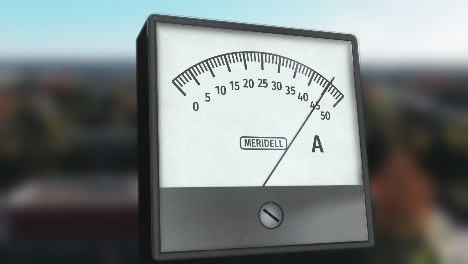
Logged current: 45 A
